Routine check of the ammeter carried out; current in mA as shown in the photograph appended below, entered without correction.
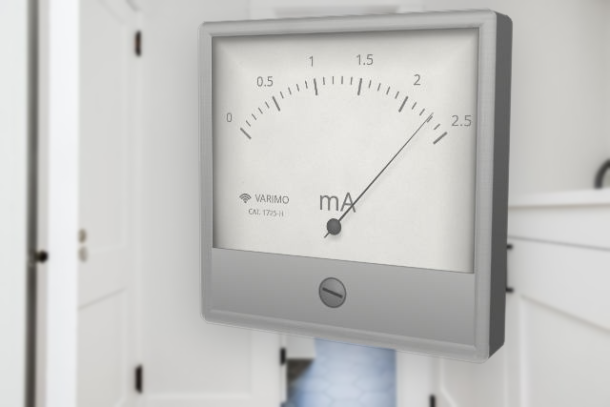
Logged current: 2.3 mA
